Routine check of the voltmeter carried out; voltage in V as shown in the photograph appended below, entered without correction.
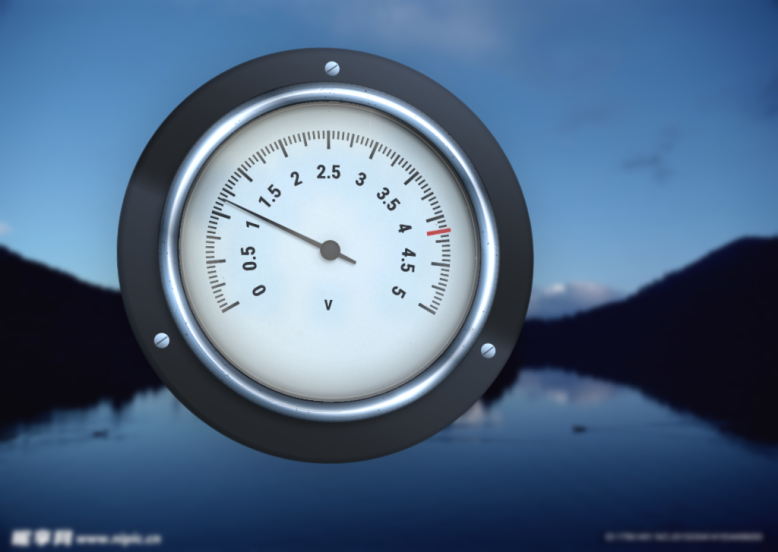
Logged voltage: 1.15 V
